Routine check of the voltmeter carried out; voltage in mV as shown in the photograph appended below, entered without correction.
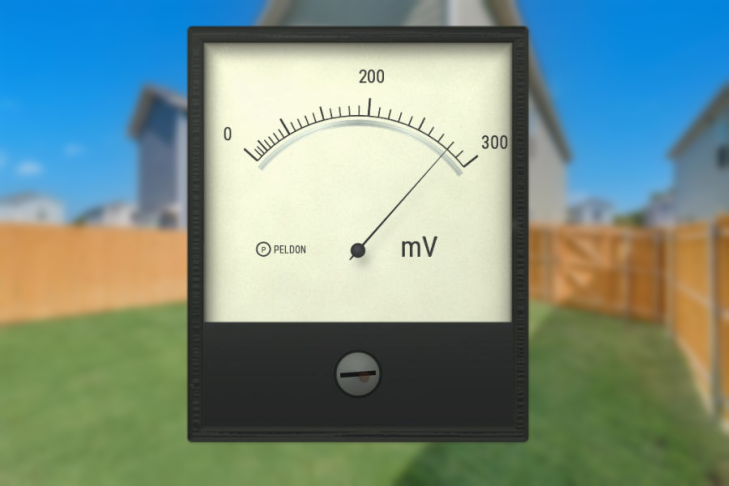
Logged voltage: 280 mV
